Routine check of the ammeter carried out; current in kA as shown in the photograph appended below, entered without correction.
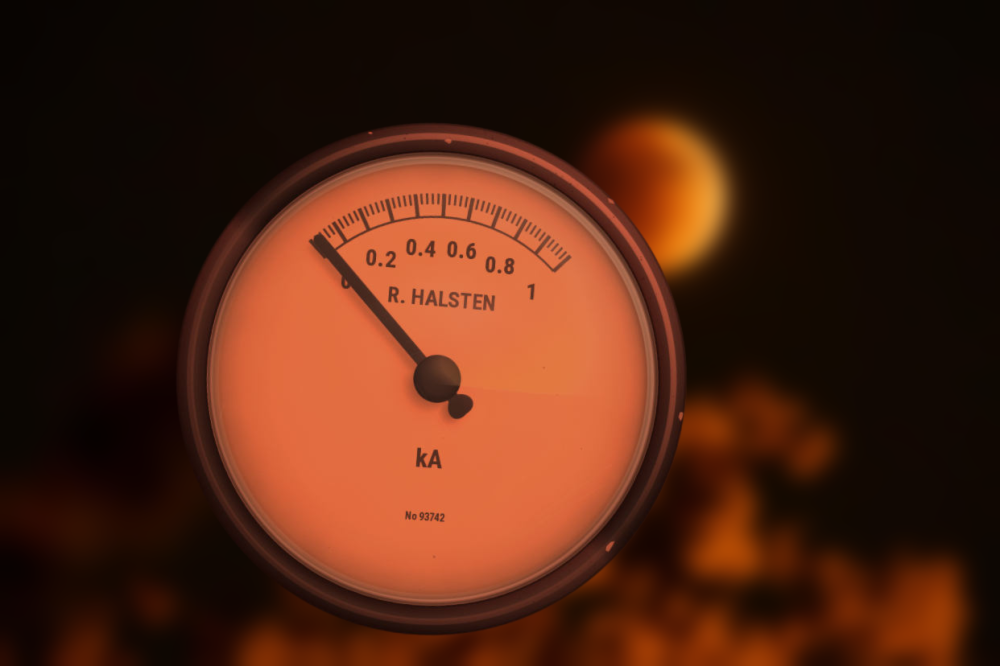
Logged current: 0.02 kA
